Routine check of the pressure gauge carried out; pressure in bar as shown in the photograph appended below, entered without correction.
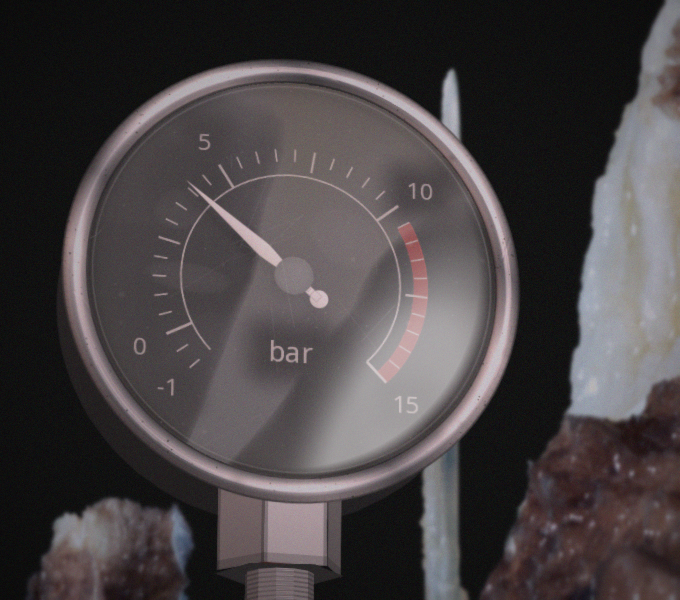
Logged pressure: 4 bar
